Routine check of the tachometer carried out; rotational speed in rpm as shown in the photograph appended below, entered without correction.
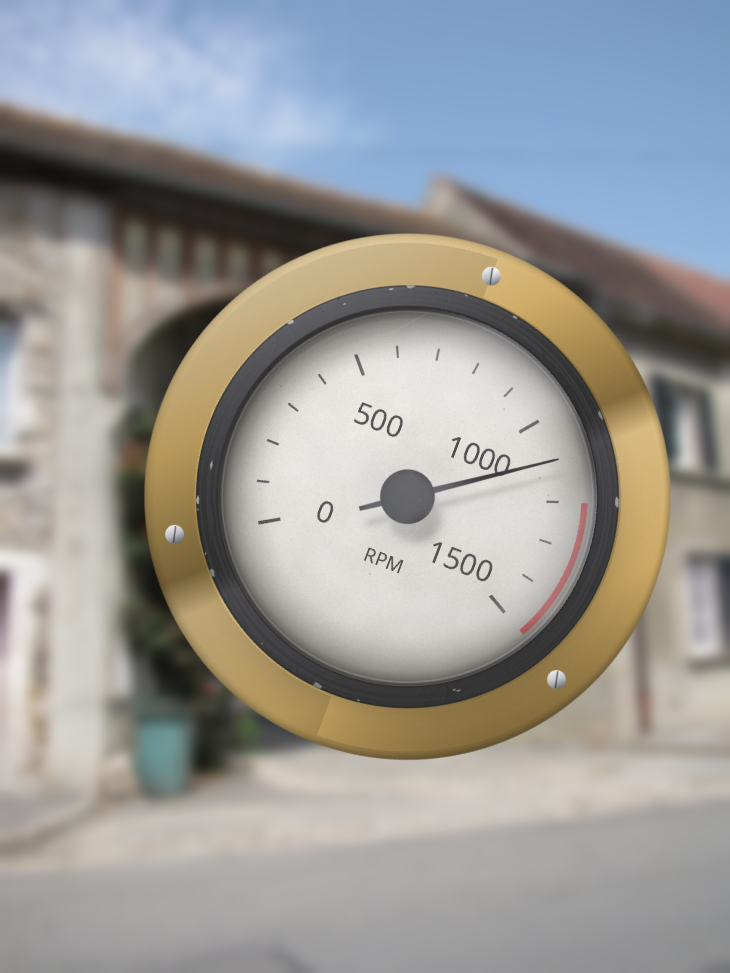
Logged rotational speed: 1100 rpm
